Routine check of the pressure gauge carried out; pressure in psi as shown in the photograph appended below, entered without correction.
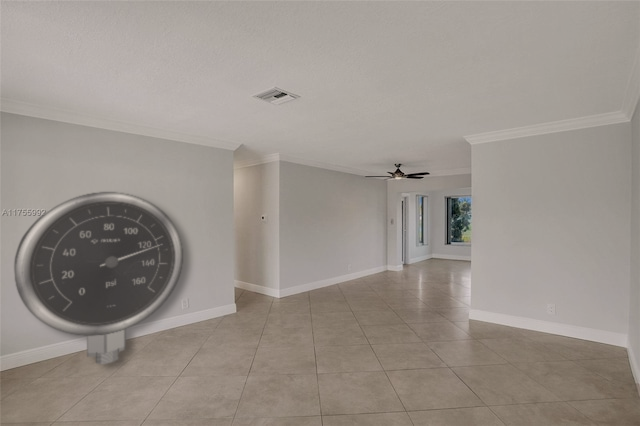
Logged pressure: 125 psi
